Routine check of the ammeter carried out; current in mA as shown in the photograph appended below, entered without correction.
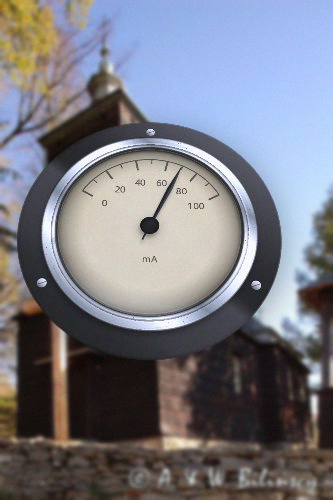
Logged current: 70 mA
